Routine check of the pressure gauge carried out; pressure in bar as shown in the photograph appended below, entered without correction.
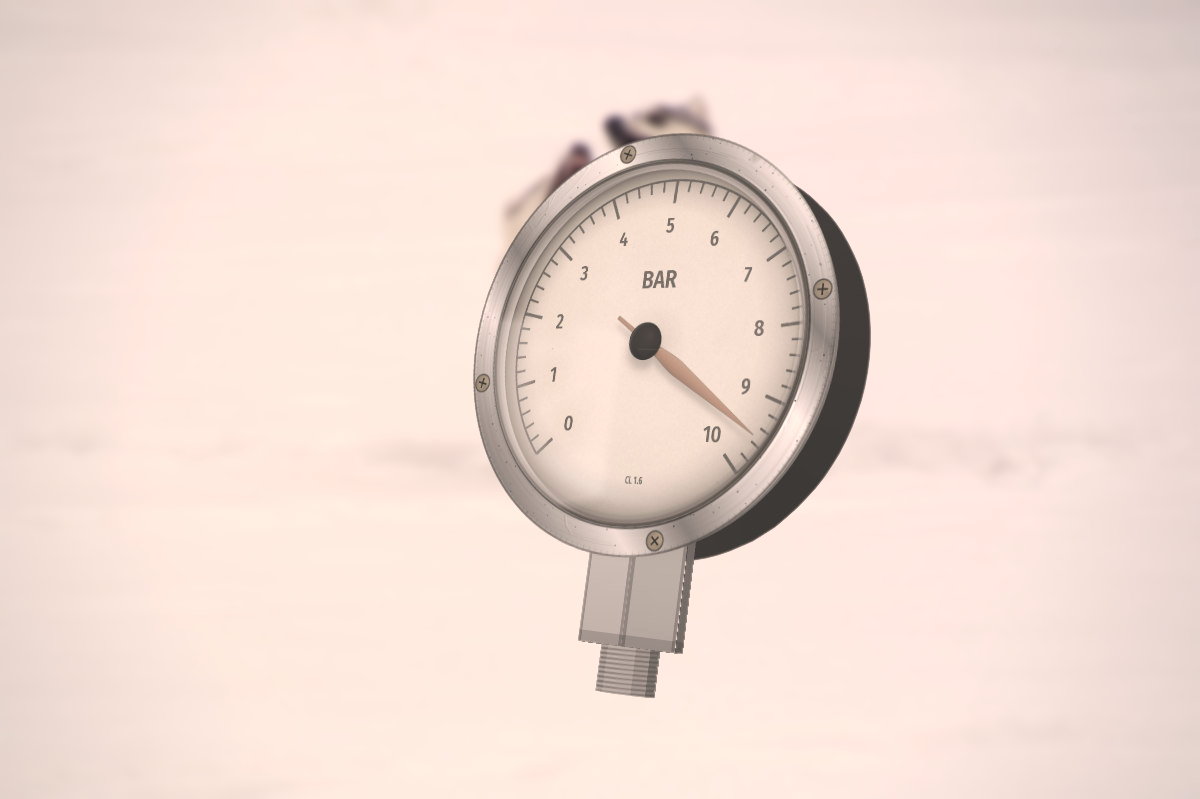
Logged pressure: 9.5 bar
